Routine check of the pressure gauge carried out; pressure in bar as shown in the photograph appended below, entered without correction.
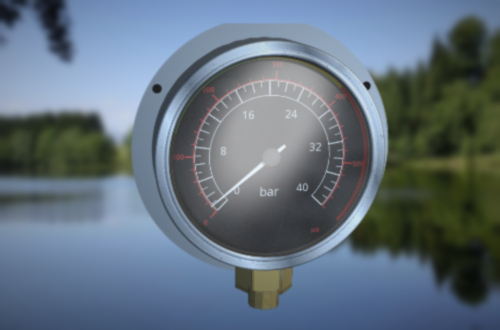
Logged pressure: 1 bar
